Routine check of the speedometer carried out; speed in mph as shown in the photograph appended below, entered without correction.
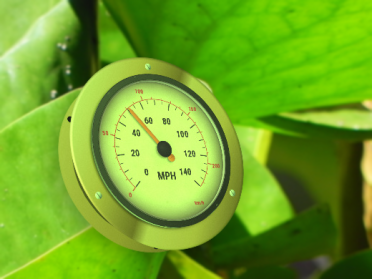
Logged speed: 50 mph
